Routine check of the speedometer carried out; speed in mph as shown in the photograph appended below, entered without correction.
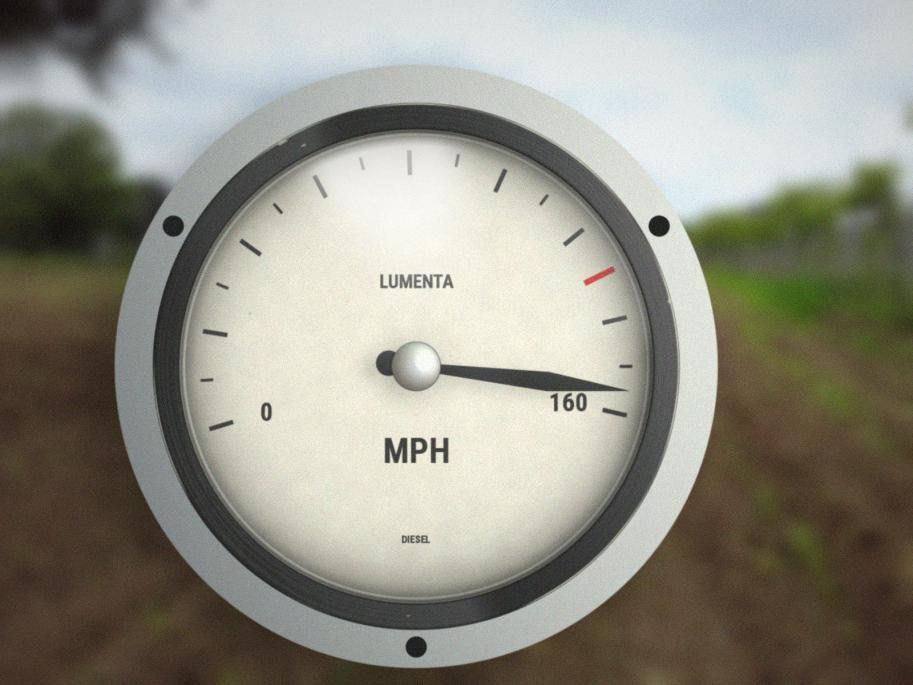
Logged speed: 155 mph
